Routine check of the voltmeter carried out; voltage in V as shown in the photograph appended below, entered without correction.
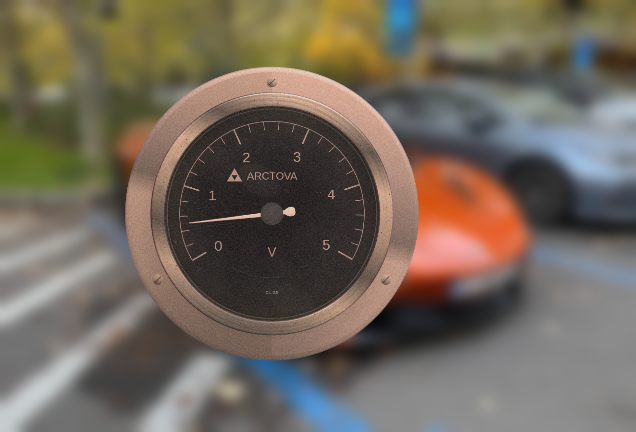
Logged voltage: 0.5 V
